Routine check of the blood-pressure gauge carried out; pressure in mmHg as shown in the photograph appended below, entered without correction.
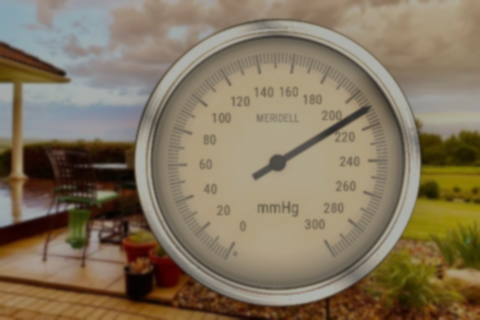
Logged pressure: 210 mmHg
